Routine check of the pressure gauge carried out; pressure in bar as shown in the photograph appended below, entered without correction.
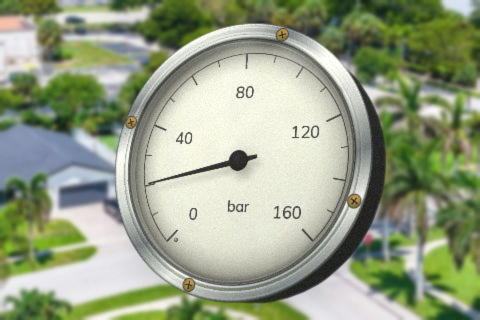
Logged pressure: 20 bar
